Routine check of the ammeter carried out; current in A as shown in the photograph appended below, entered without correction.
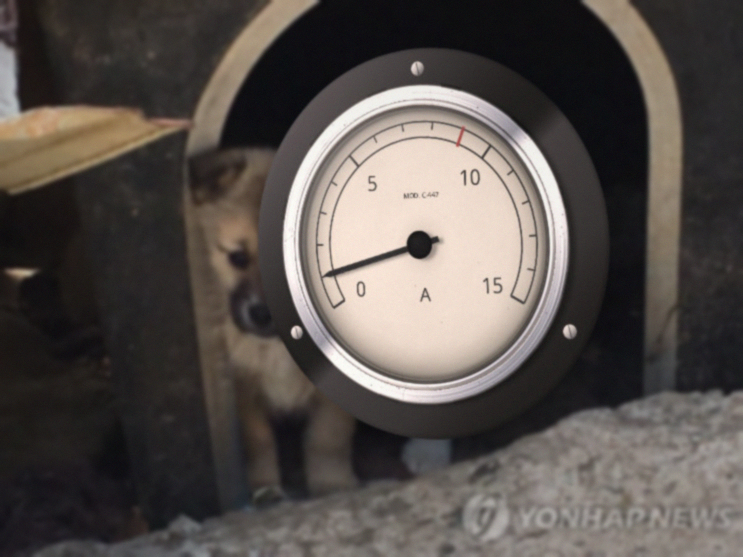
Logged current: 1 A
